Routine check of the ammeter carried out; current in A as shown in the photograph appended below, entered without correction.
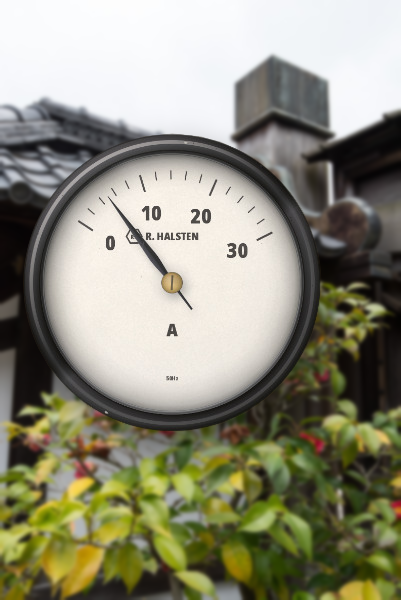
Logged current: 5 A
